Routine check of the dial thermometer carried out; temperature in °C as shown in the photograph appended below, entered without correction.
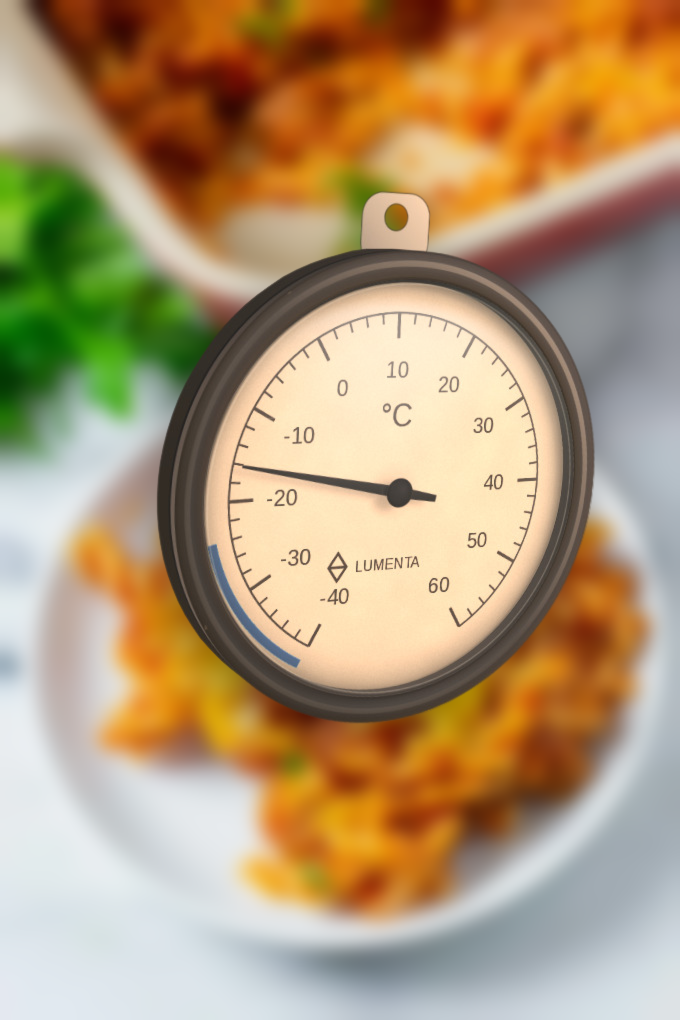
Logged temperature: -16 °C
